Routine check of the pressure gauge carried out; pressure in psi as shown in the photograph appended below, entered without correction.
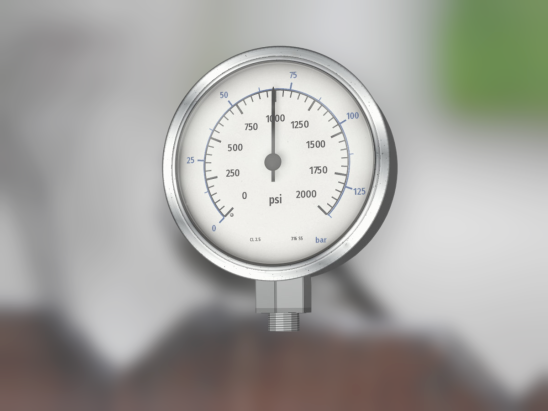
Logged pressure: 1000 psi
